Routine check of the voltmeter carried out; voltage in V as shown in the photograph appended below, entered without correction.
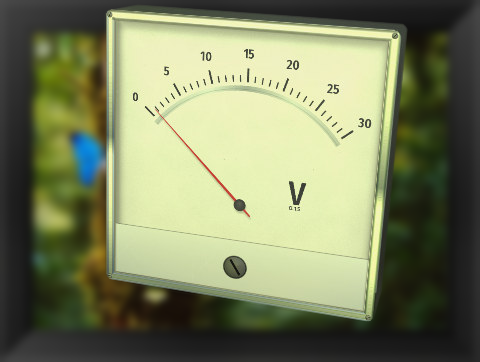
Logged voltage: 1 V
